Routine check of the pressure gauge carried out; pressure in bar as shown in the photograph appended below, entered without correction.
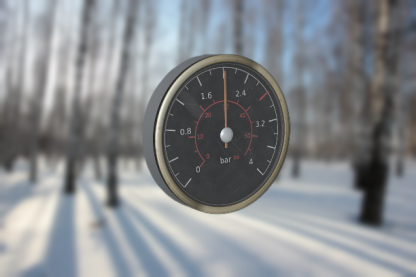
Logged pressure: 2 bar
